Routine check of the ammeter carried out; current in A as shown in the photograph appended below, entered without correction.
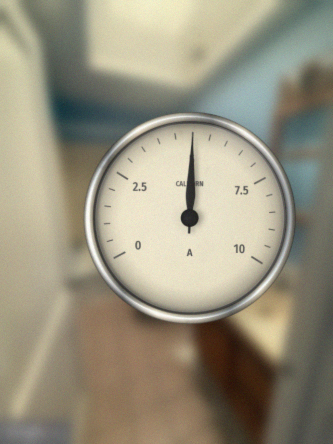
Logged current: 5 A
